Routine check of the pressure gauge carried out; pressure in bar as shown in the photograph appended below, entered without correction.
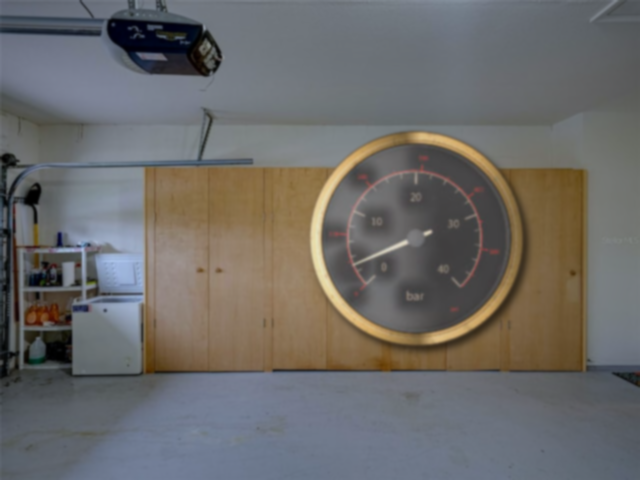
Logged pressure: 3 bar
